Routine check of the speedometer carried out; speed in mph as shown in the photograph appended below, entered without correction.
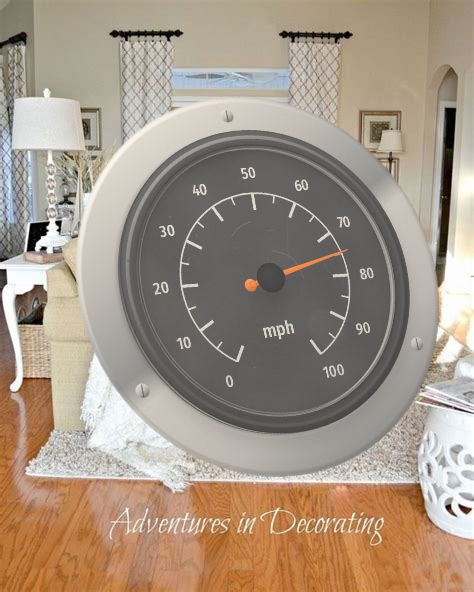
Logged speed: 75 mph
